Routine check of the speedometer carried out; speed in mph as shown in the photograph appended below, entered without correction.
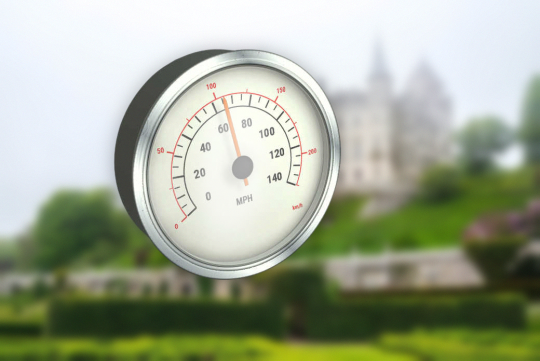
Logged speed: 65 mph
